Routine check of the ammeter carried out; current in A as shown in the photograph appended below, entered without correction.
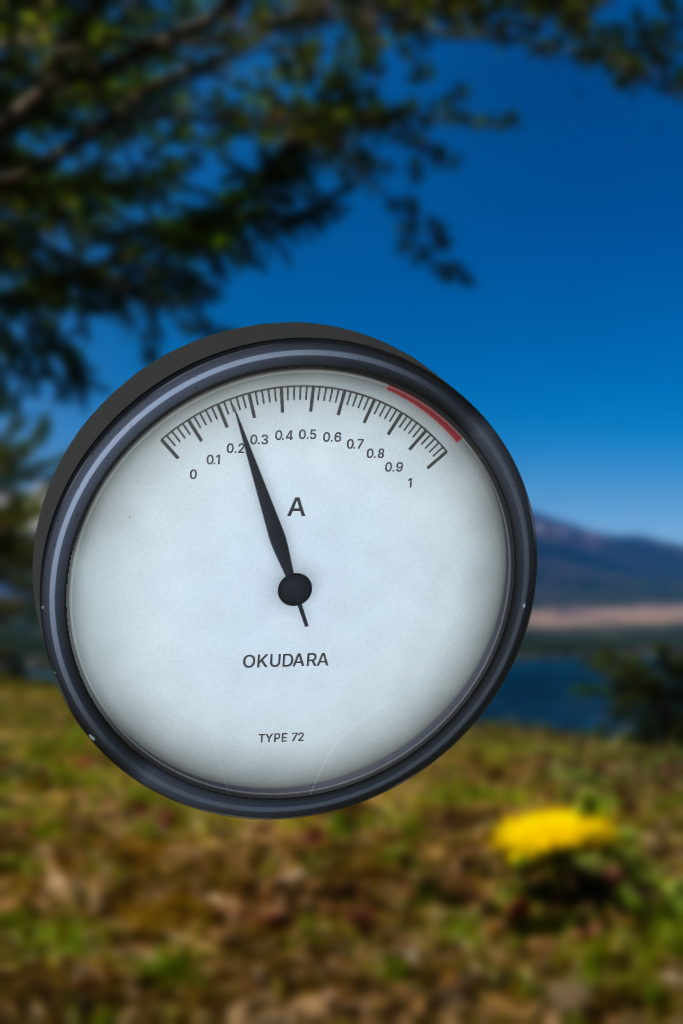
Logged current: 0.24 A
